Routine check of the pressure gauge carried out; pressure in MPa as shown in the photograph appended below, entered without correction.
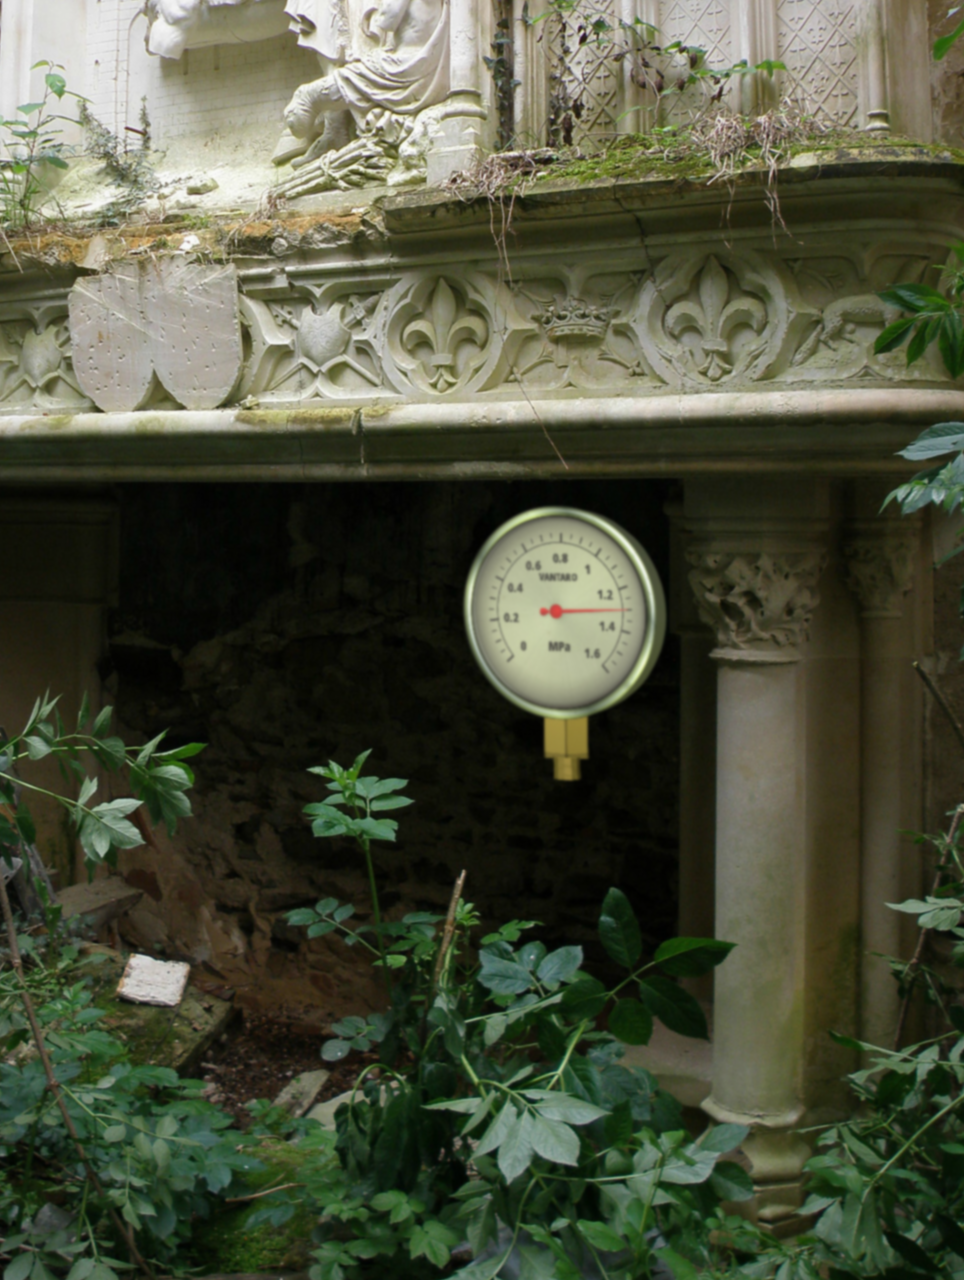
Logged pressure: 1.3 MPa
